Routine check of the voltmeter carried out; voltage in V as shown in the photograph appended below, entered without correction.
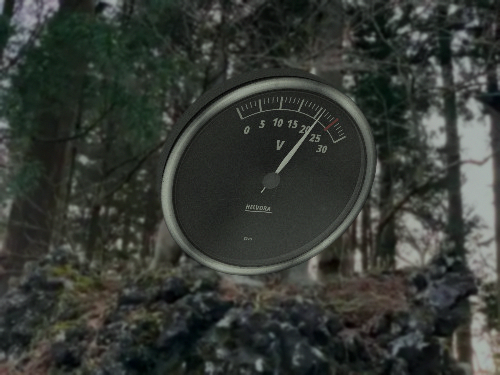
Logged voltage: 20 V
